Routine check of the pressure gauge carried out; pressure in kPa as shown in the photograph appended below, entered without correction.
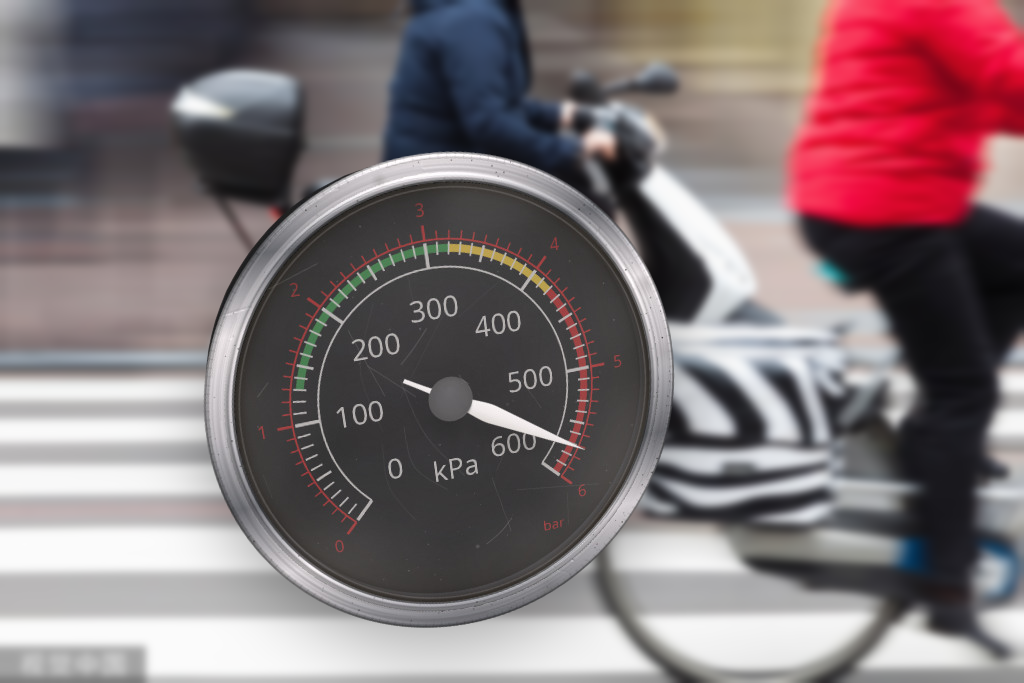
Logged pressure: 570 kPa
